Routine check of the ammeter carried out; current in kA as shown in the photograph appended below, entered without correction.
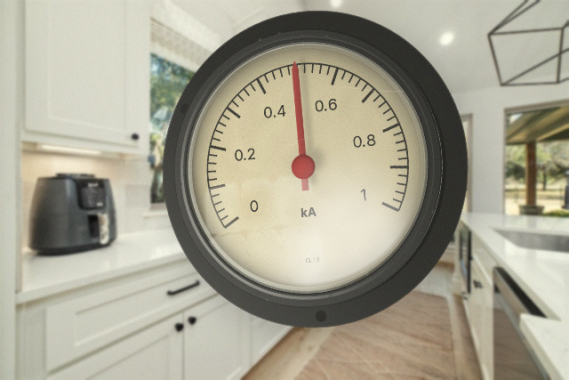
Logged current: 0.5 kA
